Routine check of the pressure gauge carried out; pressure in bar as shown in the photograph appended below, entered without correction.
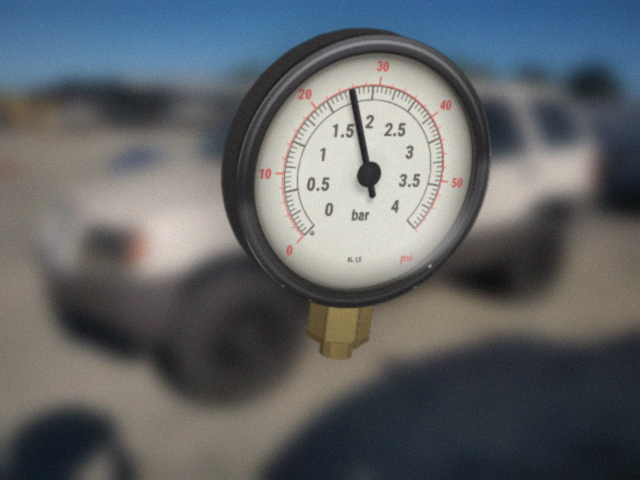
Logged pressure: 1.75 bar
